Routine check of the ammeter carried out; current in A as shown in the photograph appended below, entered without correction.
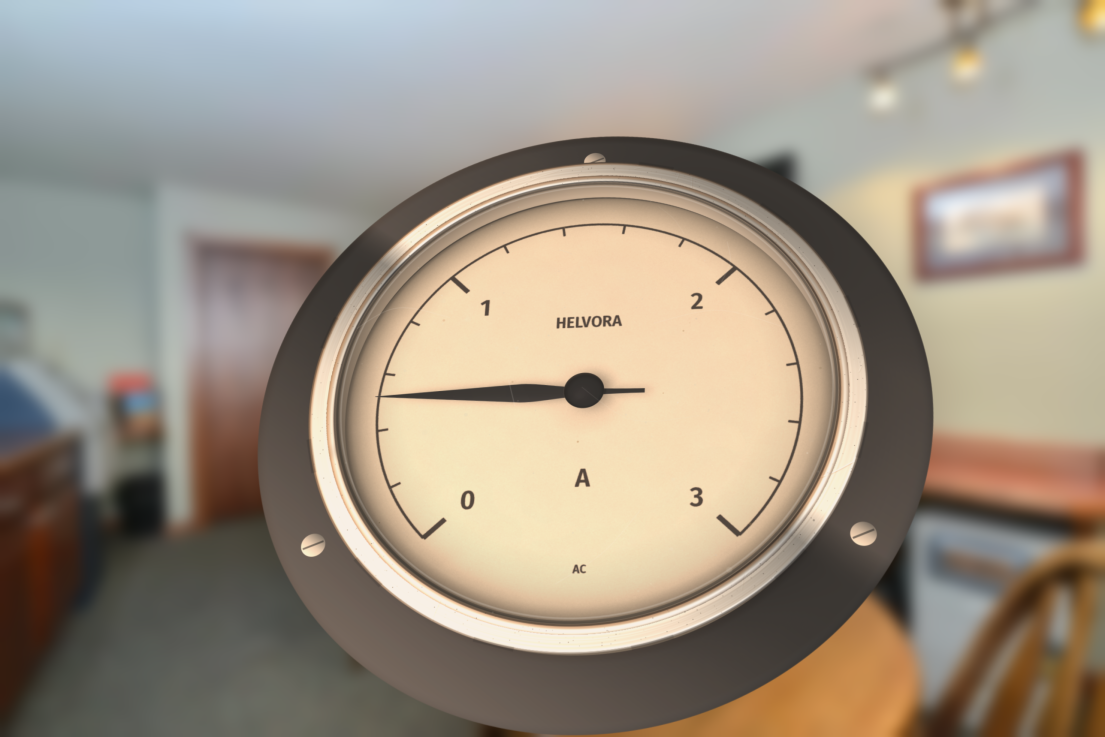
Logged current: 0.5 A
